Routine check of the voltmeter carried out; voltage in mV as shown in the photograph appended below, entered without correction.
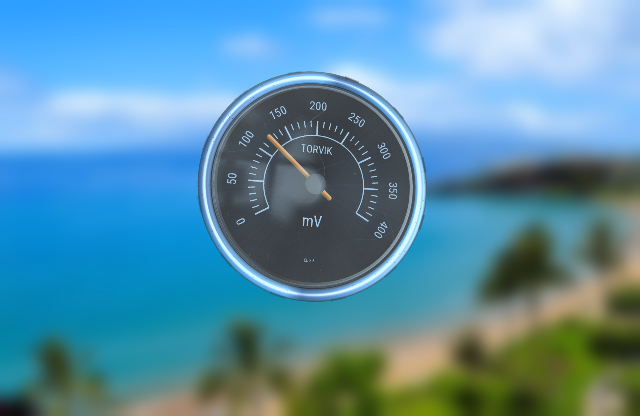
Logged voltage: 120 mV
